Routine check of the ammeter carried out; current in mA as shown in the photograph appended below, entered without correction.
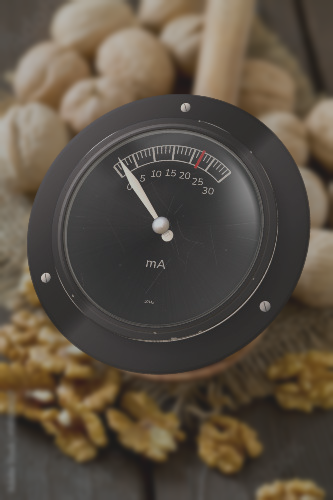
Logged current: 2 mA
